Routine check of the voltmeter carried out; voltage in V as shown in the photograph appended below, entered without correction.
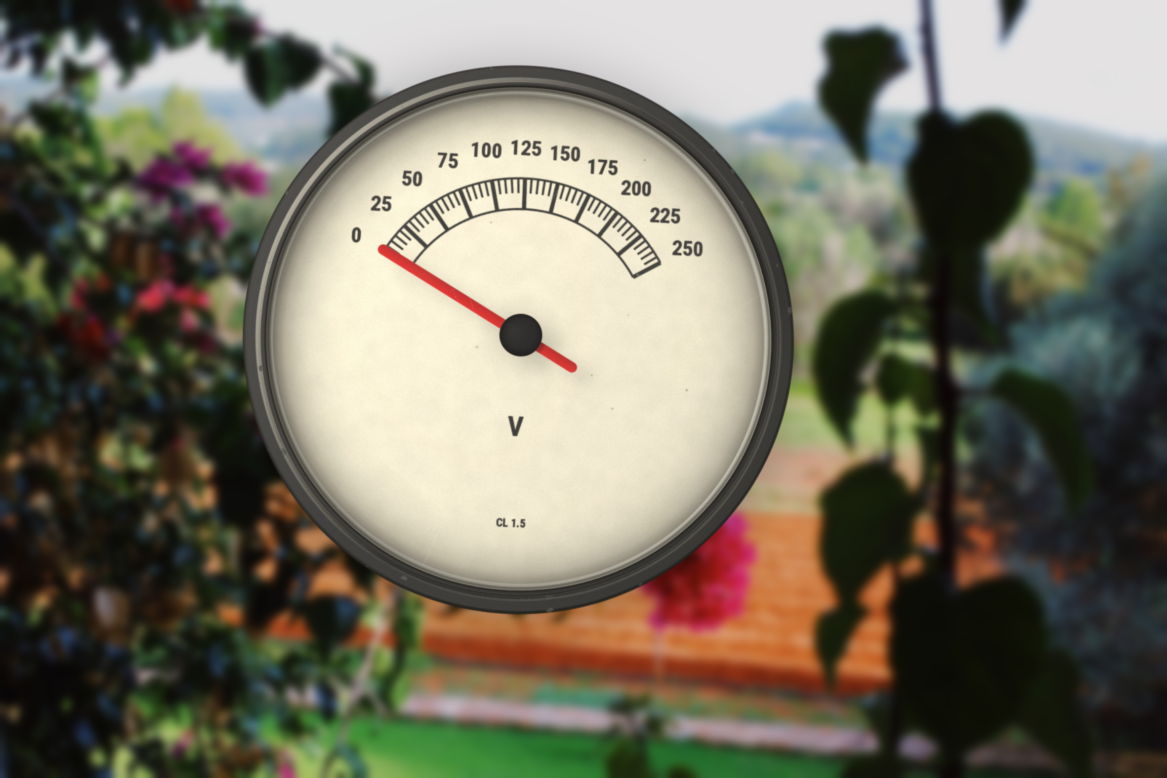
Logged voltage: 0 V
